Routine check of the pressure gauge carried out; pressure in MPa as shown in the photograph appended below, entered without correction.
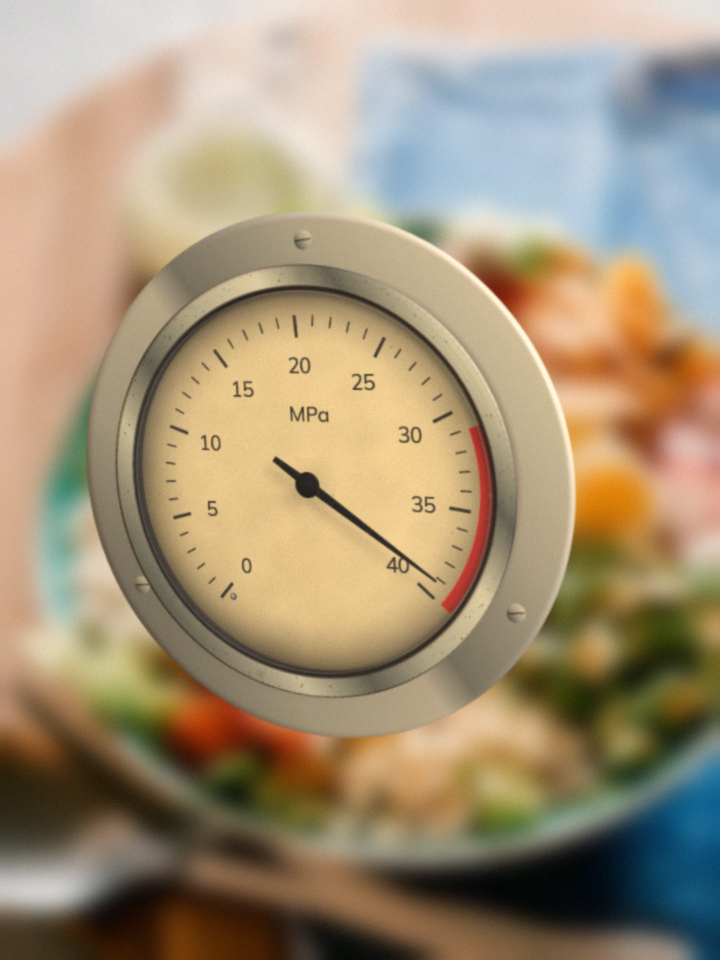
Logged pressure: 39 MPa
